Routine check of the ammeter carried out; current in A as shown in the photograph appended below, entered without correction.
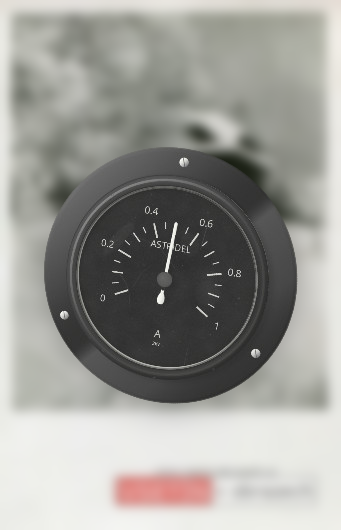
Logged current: 0.5 A
